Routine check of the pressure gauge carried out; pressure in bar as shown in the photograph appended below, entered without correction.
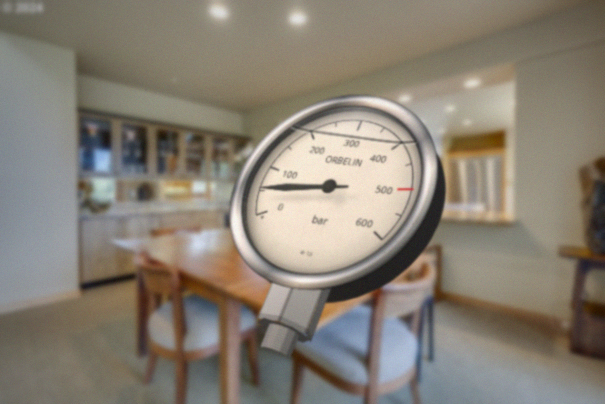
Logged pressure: 50 bar
